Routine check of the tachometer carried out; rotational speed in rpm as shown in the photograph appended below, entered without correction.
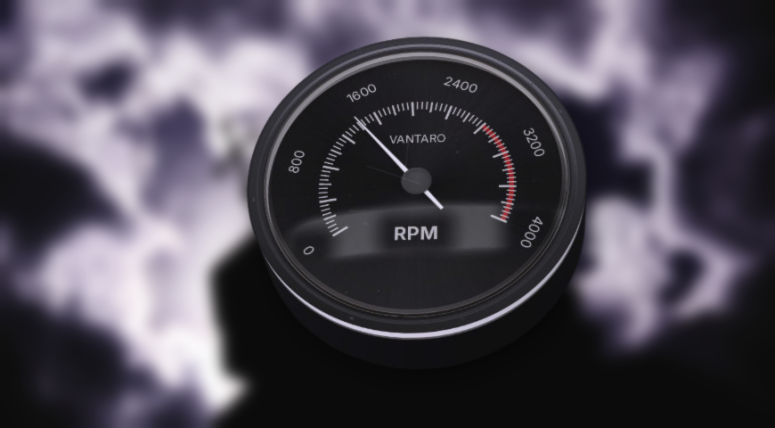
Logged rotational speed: 1400 rpm
